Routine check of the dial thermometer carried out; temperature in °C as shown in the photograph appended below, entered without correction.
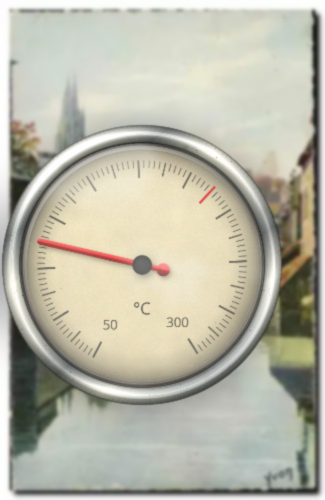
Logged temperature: 112.5 °C
